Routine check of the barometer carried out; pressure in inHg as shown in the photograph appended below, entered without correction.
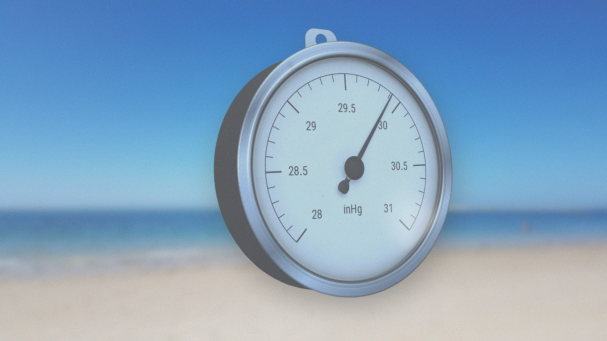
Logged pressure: 29.9 inHg
